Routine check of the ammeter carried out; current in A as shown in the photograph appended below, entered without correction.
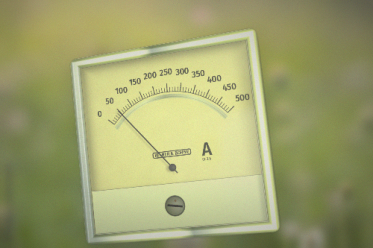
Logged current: 50 A
